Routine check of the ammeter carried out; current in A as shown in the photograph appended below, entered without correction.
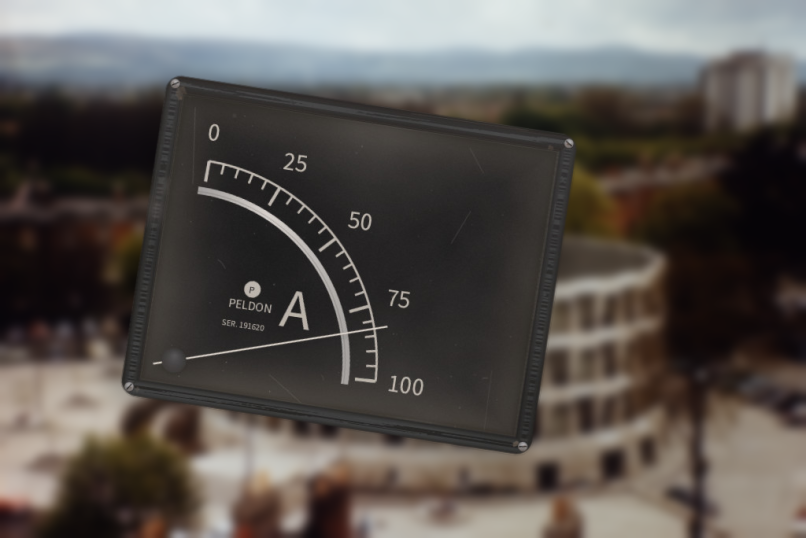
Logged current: 82.5 A
